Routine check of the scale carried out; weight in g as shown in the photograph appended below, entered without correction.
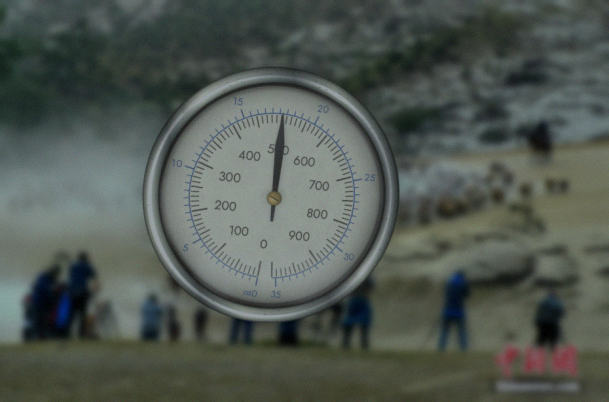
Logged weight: 500 g
